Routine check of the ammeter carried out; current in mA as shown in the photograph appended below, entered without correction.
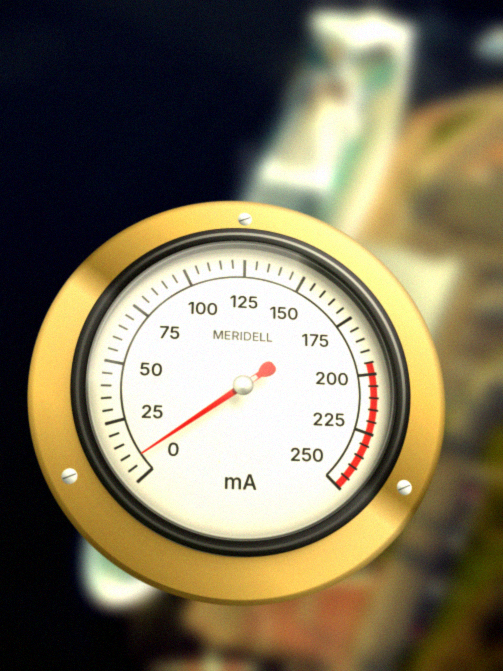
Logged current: 7.5 mA
